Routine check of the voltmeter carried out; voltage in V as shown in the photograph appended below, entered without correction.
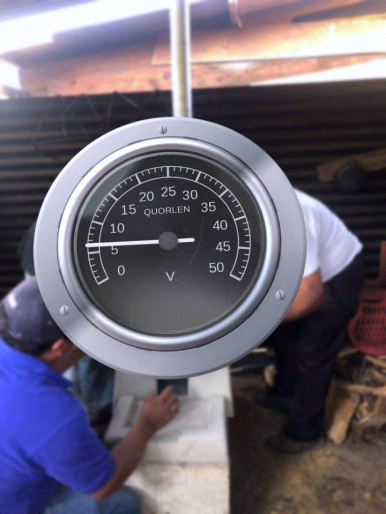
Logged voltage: 6 V
